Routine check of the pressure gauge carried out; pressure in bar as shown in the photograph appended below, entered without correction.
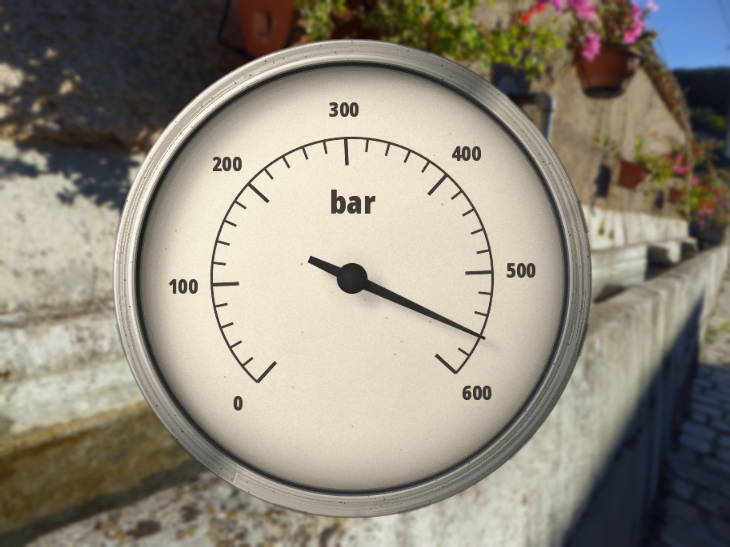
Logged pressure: 560 bar
